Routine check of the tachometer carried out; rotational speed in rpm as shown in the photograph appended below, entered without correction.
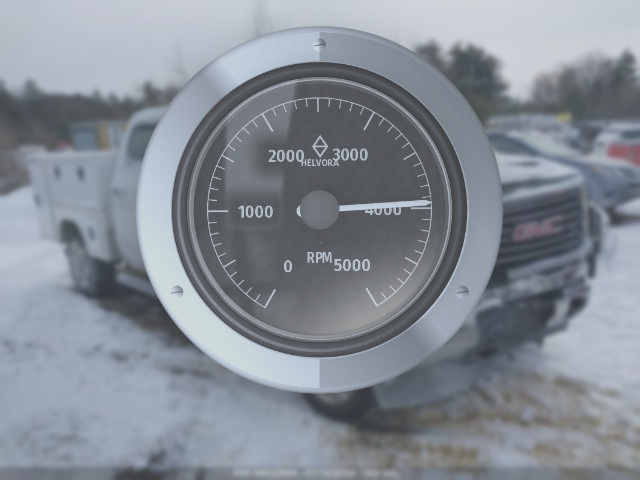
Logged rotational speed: 3950 rpm
